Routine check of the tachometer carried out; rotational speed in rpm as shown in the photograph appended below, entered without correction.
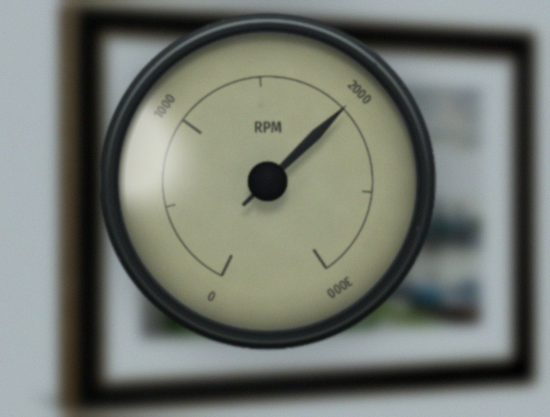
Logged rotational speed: 2000 rpm
